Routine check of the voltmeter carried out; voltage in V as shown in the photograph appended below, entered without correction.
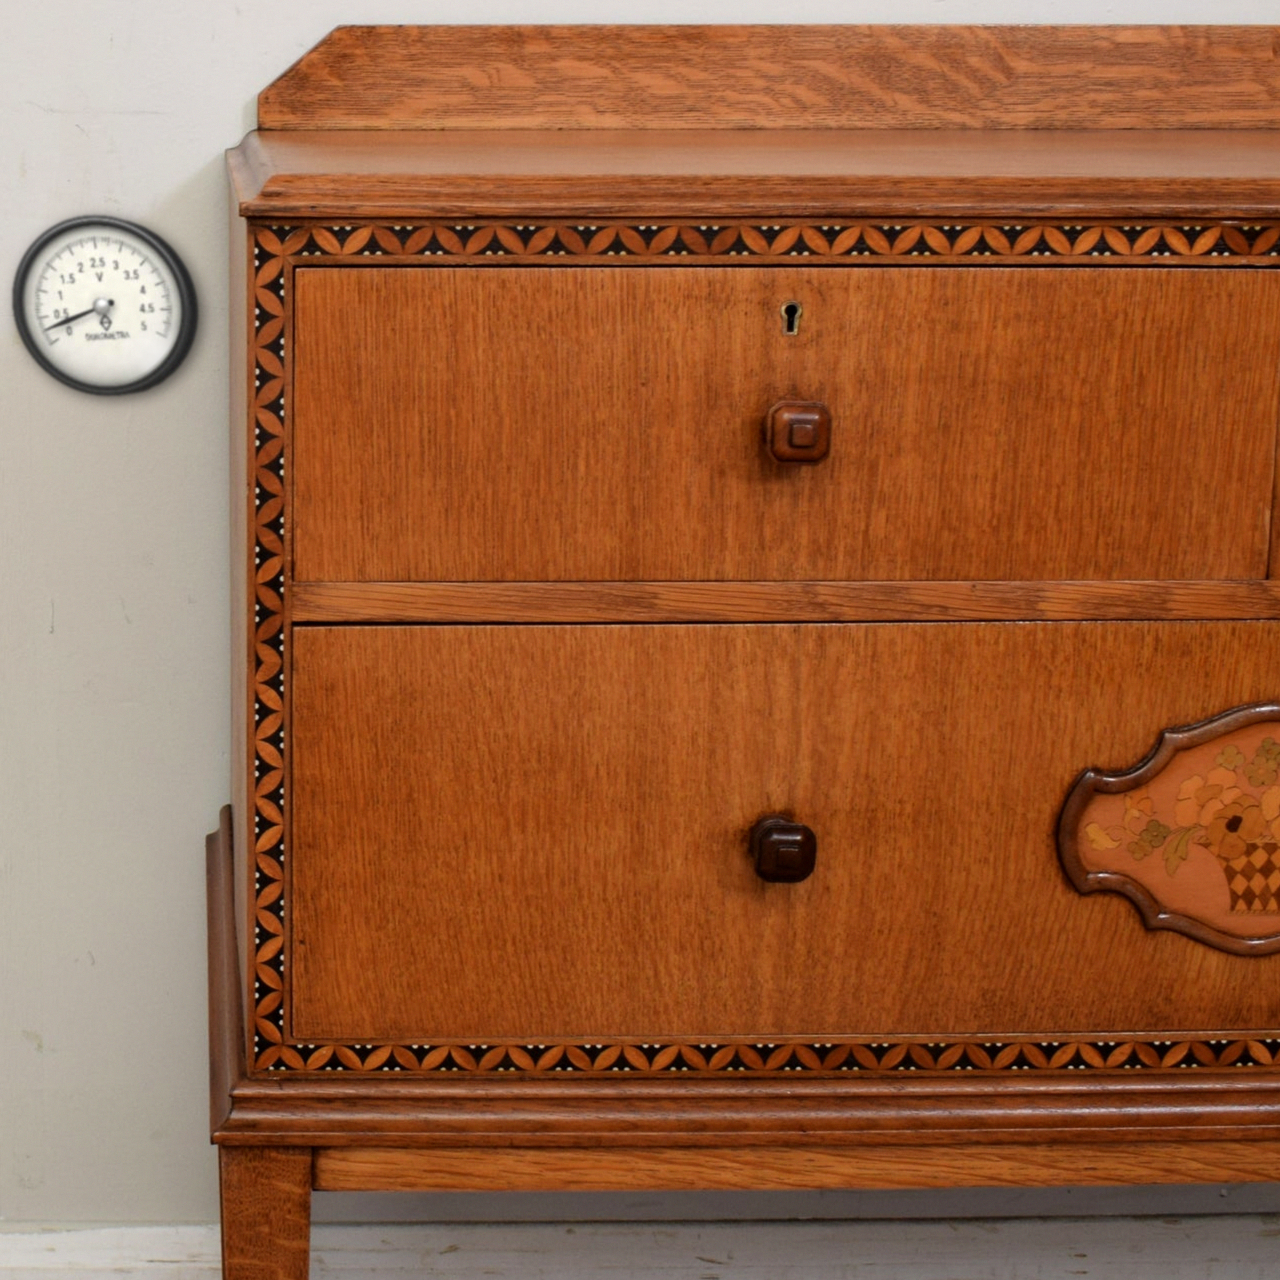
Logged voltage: 0.25 V
